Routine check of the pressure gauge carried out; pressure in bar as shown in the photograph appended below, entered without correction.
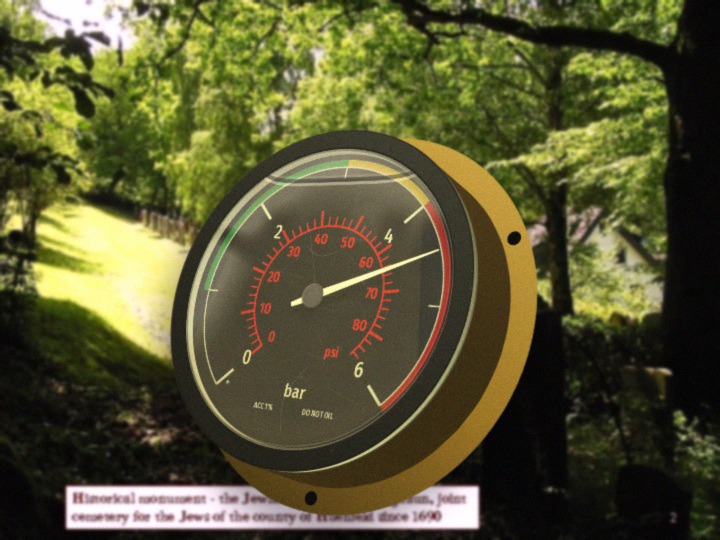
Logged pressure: 4.5 bar
